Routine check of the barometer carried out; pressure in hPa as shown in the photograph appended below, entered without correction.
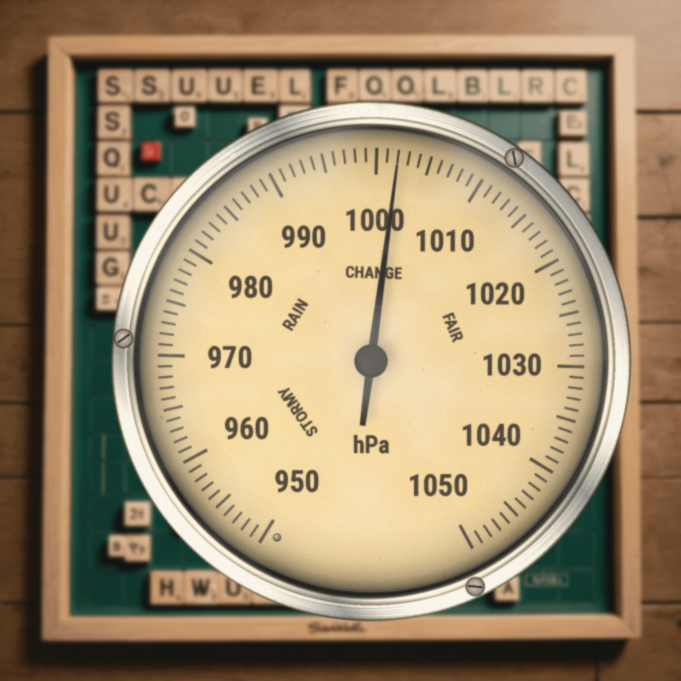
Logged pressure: 1002 hPa
